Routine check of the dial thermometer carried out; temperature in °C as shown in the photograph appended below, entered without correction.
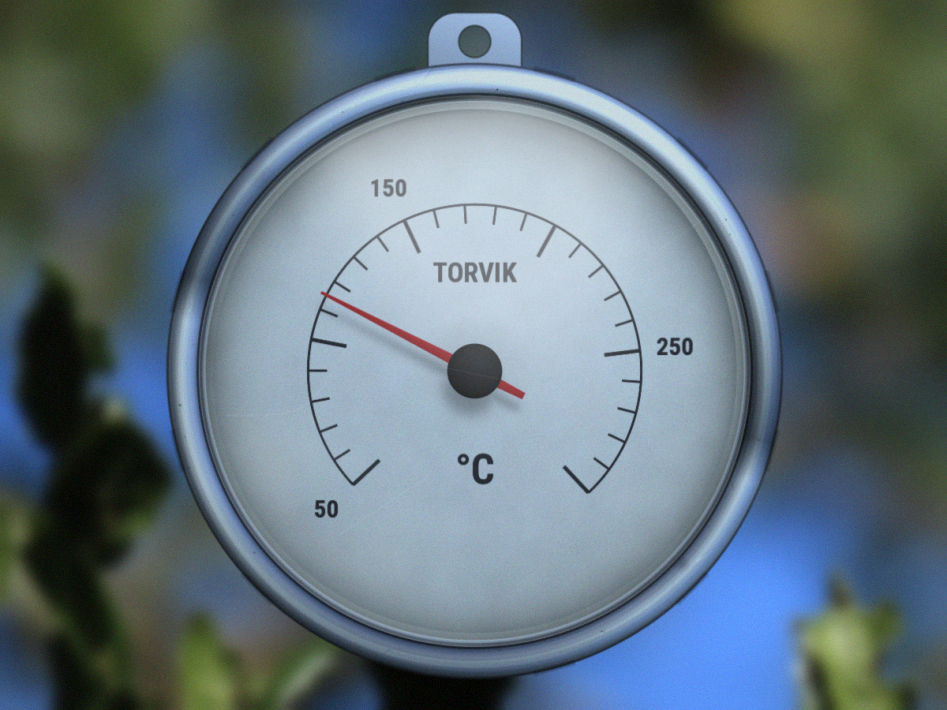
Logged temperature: 115 °C
